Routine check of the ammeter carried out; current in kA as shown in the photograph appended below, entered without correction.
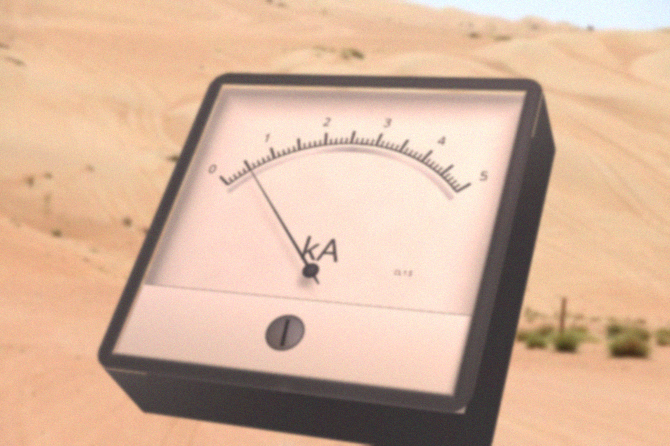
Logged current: 0.5 kA
